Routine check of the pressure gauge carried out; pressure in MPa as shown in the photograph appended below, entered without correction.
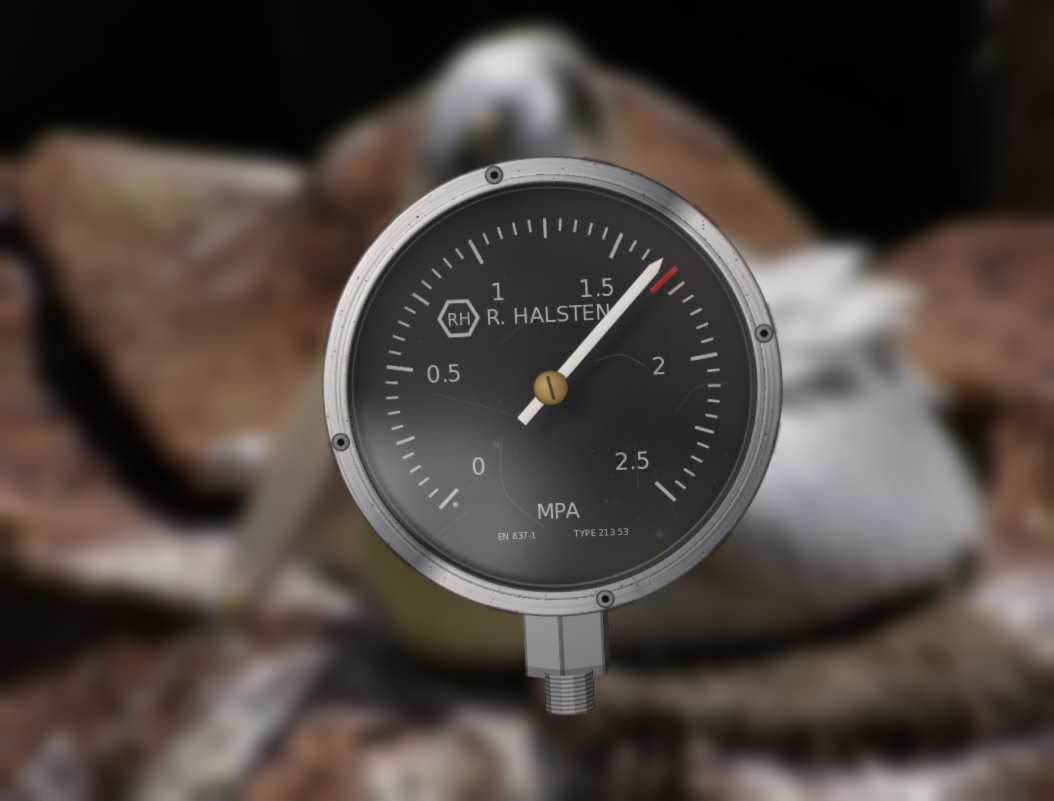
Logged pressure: 1.65 MPa
